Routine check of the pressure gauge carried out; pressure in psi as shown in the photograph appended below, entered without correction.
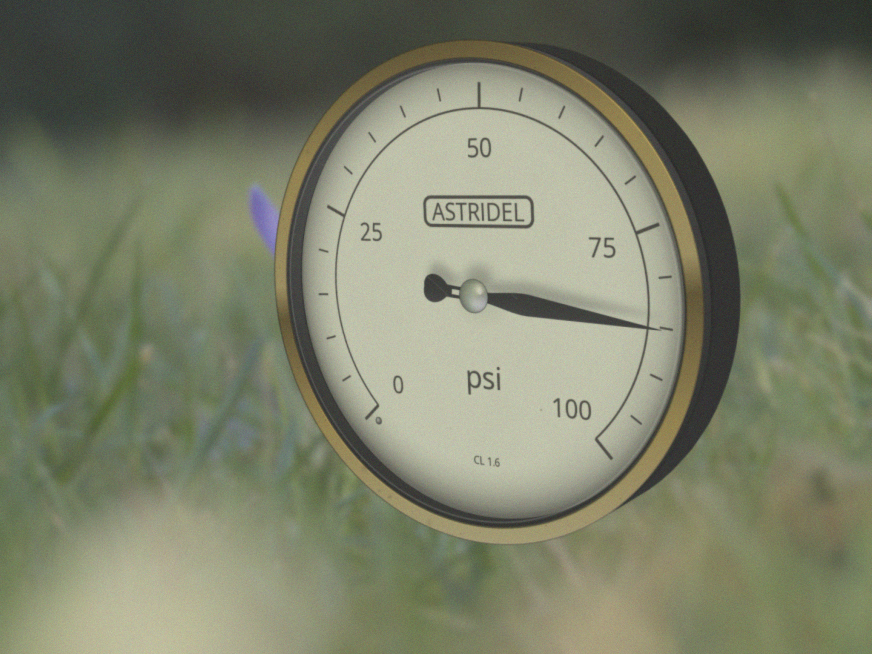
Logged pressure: 85 psi
